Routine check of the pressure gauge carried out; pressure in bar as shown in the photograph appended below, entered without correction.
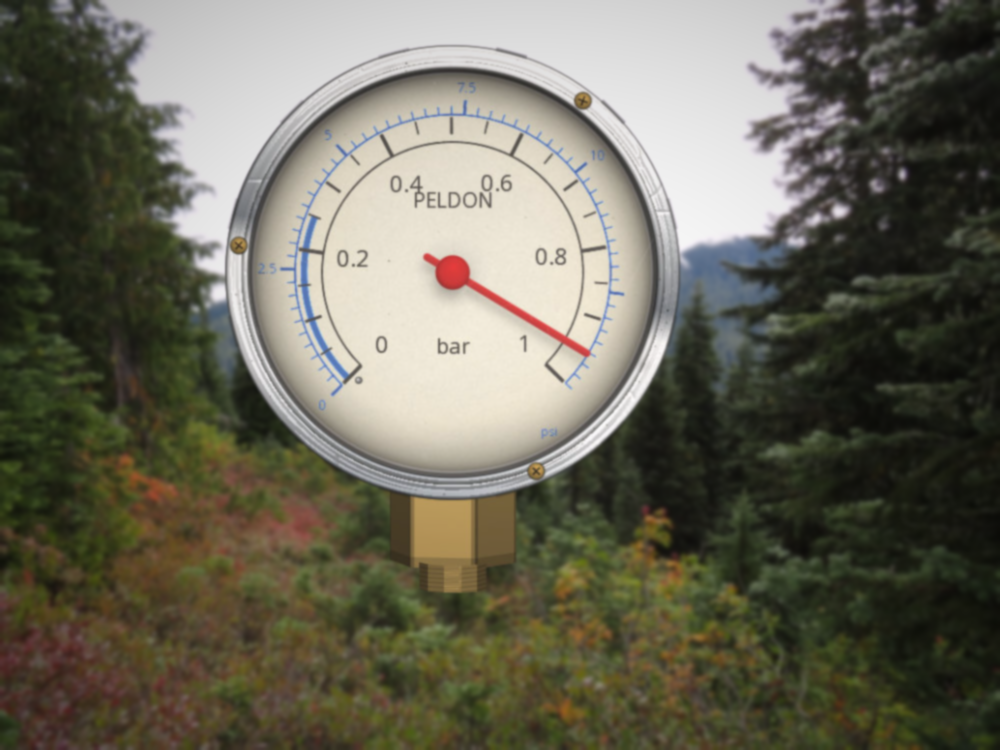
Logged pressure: 0.95 bar
